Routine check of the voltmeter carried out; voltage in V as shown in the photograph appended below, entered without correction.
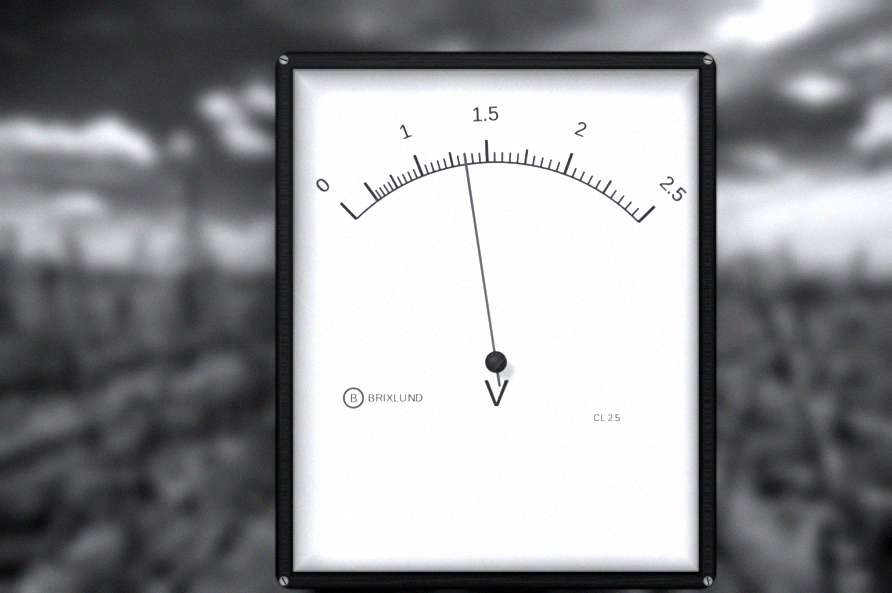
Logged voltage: 1.35 V
